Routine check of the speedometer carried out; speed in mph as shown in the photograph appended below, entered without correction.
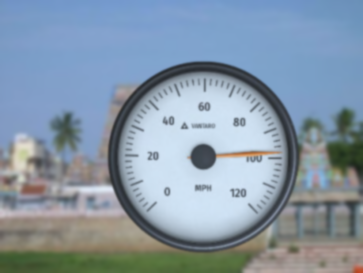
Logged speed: 98 mph
